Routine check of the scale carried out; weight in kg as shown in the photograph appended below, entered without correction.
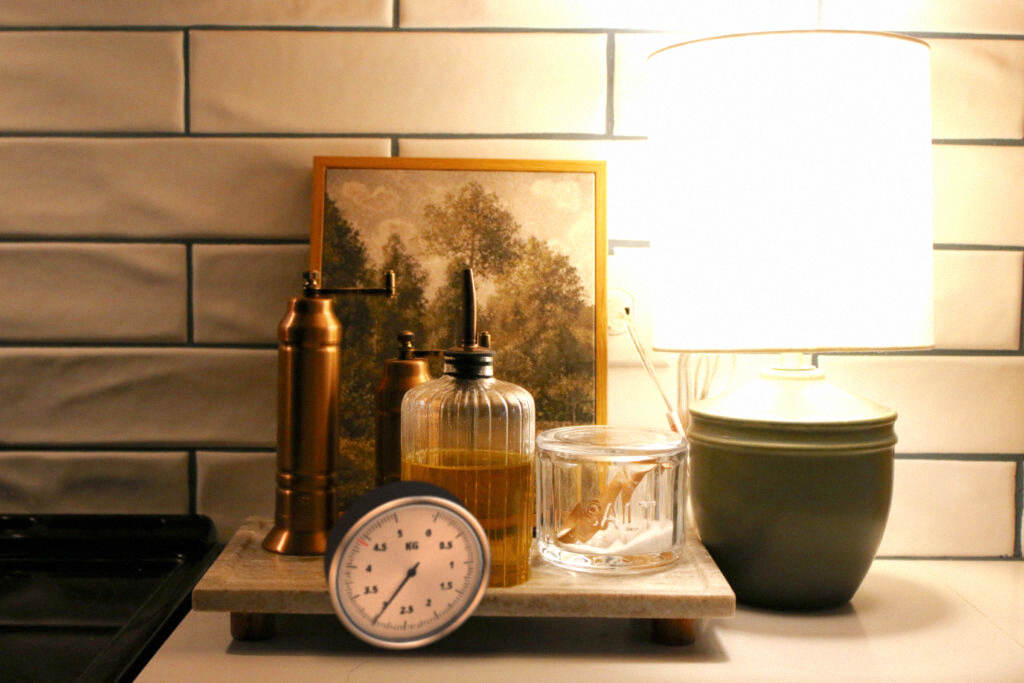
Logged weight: 3 kg
